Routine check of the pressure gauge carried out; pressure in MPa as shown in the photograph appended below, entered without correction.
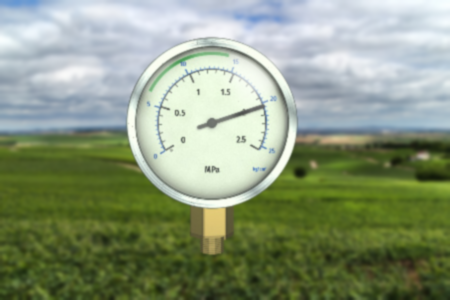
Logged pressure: 2 MPa
